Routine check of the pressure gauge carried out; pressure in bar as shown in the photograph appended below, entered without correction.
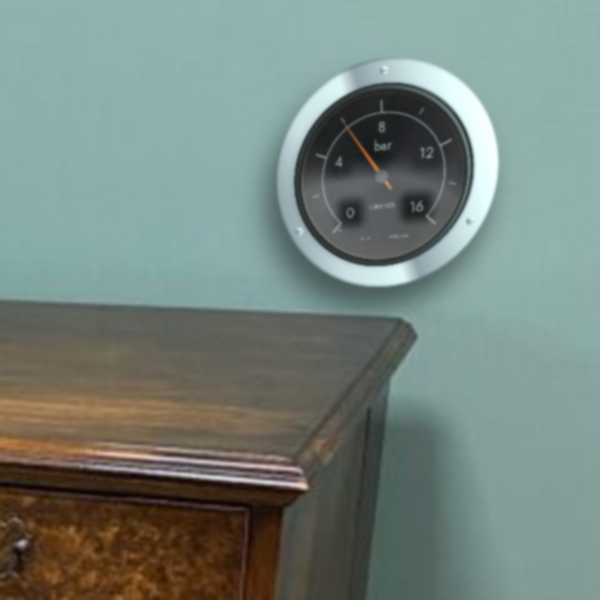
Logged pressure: 6 bar
